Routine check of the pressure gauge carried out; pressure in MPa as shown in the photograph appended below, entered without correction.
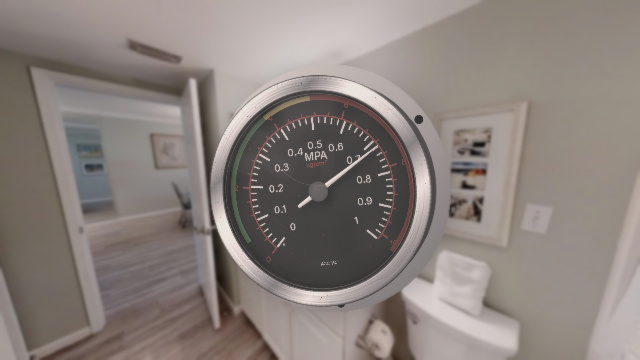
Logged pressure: 0.72 MPa
